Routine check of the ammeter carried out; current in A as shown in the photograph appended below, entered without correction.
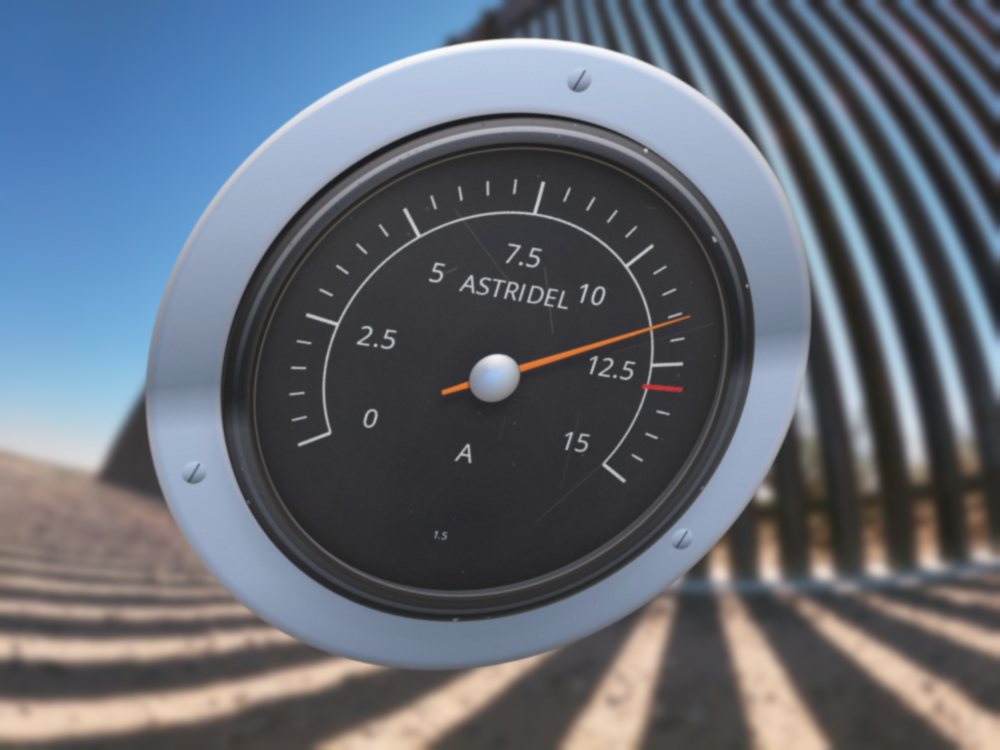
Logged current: 11.5 A
